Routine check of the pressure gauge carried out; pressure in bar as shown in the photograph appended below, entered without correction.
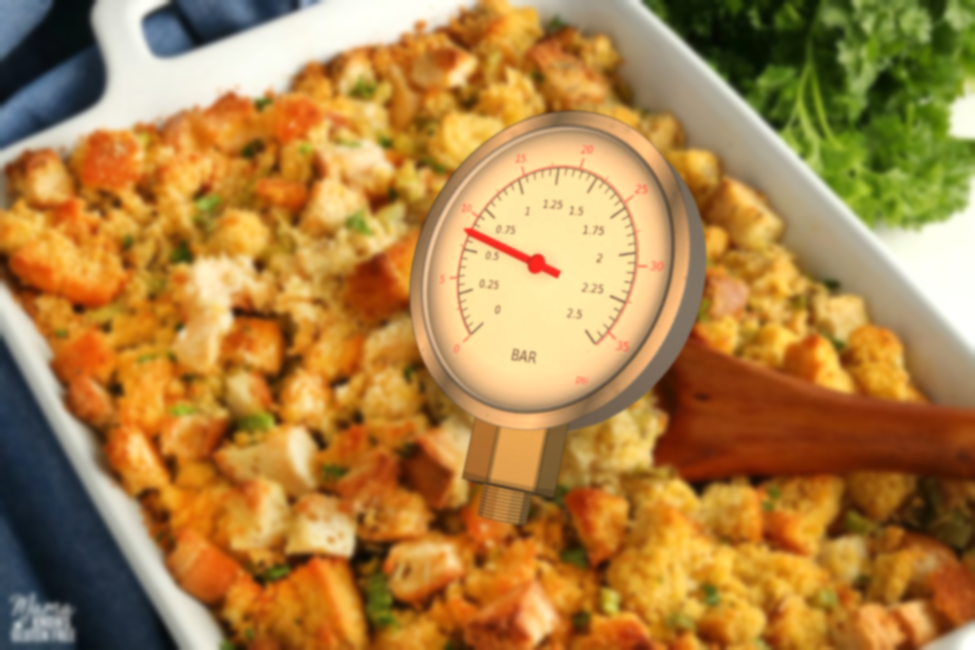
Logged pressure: 0.6 bar
